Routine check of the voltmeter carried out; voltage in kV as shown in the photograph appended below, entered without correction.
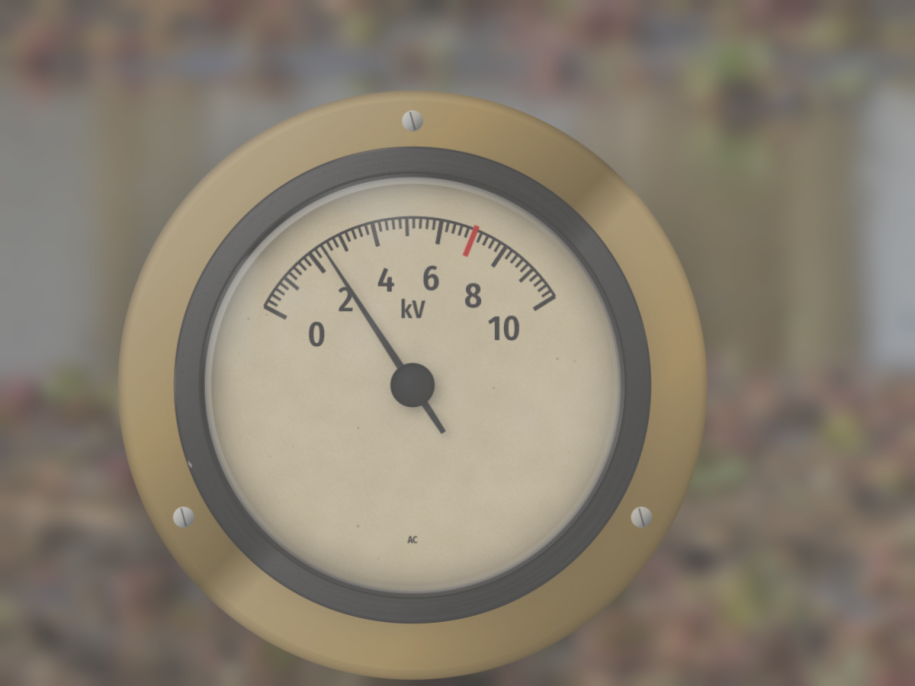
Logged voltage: 2.4 kV
